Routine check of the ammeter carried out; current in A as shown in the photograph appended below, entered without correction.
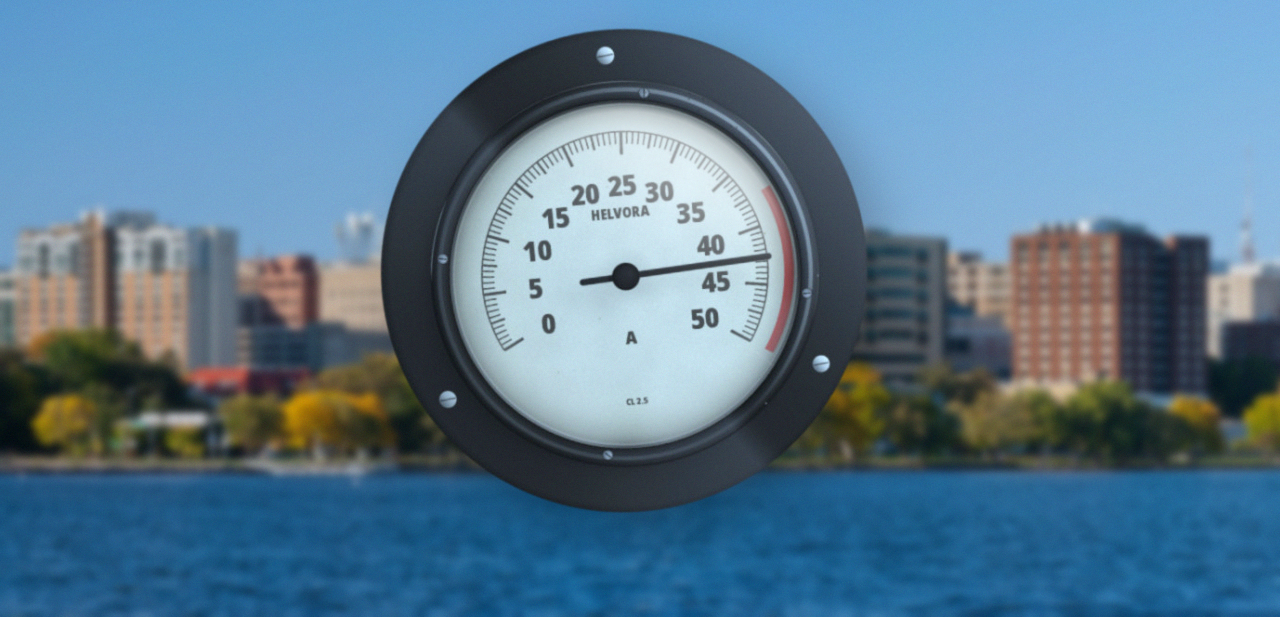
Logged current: 42.5 A
